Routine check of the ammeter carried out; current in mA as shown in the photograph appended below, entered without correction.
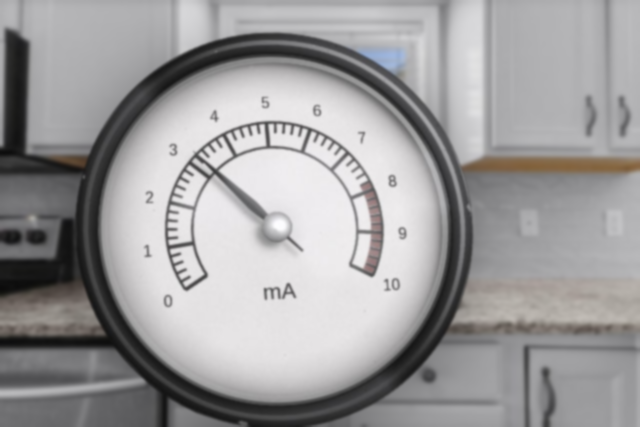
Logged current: 3.2 mA
